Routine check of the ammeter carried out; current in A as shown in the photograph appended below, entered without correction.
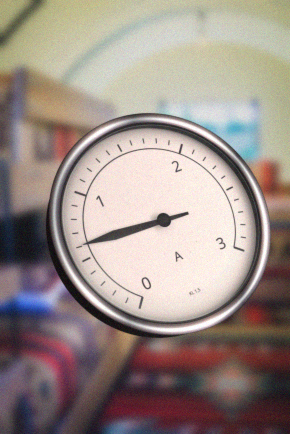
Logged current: 0.6 A
